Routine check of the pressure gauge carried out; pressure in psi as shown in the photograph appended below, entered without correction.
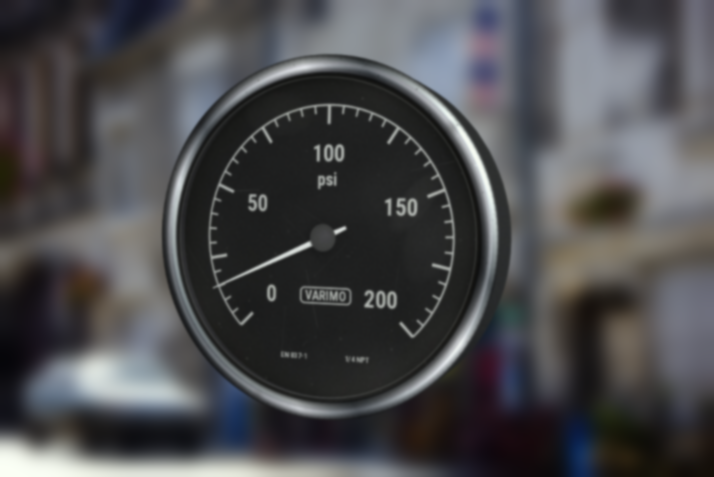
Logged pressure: 15 psi
